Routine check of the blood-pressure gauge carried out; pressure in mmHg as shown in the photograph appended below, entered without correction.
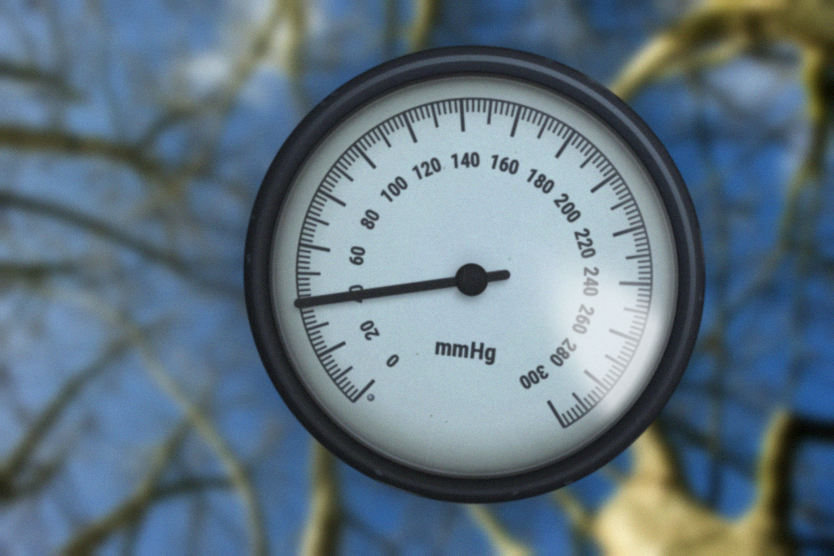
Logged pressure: 40 mmHg
